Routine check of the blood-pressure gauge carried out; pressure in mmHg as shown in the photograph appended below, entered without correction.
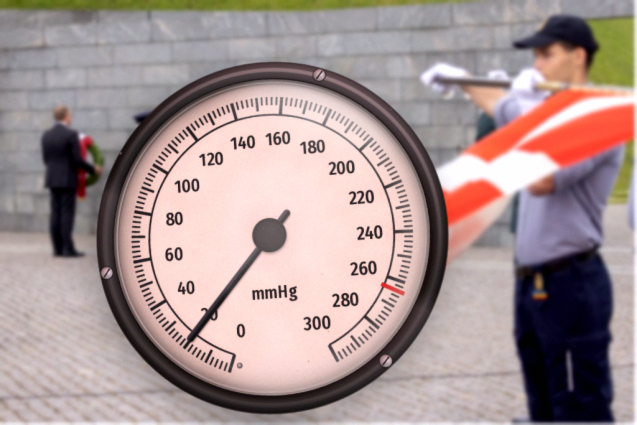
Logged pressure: 20 mmHg
